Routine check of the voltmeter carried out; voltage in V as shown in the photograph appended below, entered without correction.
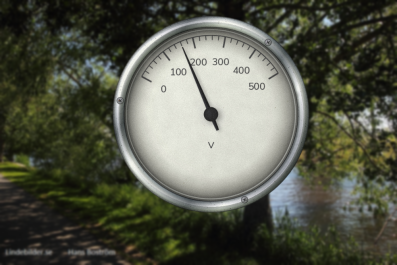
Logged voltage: 160 V
